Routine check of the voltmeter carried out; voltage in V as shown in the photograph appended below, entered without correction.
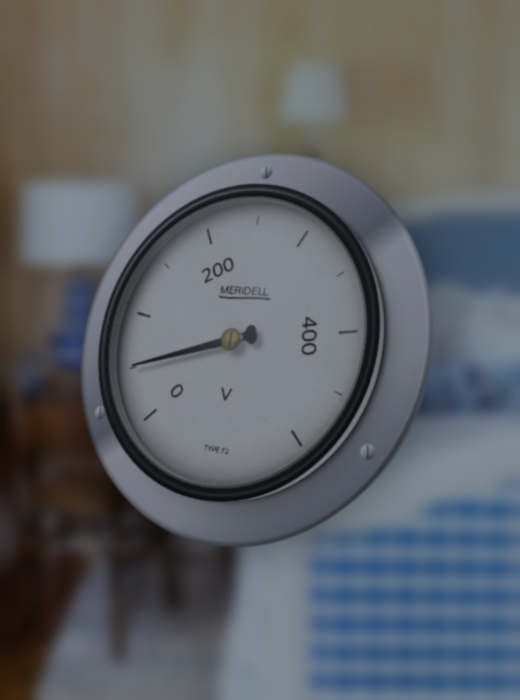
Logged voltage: 50 V
